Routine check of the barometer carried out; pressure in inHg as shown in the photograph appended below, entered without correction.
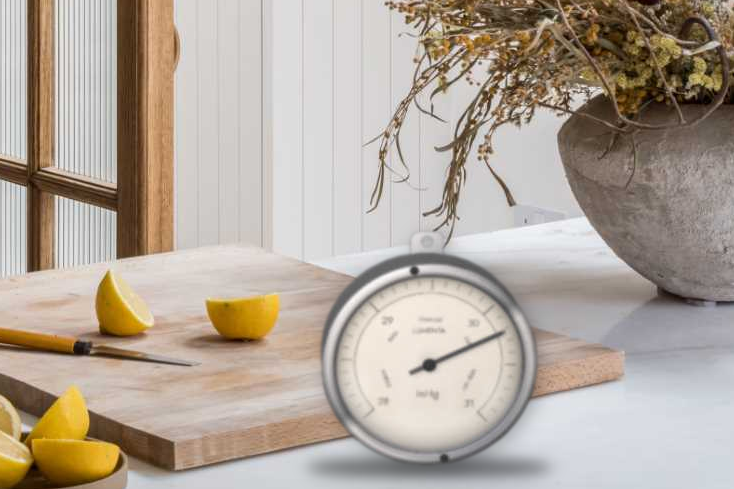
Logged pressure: 30.2 inHg
